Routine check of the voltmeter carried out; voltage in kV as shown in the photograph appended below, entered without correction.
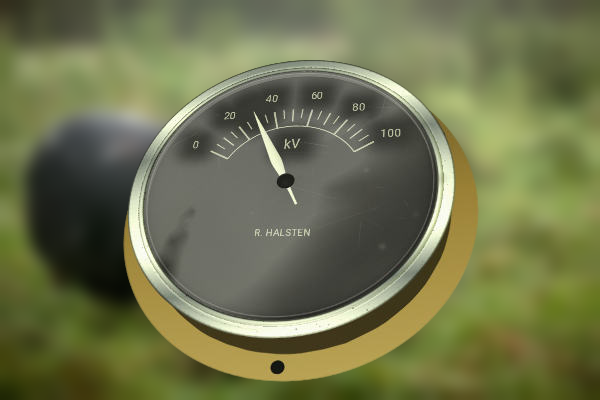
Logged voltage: 30 kV
